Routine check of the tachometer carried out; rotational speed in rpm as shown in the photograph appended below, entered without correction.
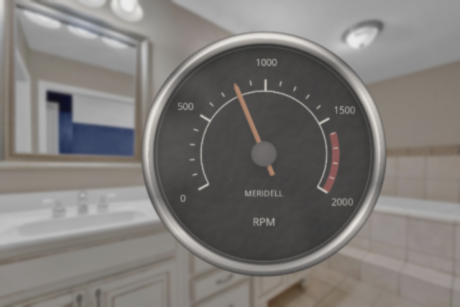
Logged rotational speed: 800 rpm
